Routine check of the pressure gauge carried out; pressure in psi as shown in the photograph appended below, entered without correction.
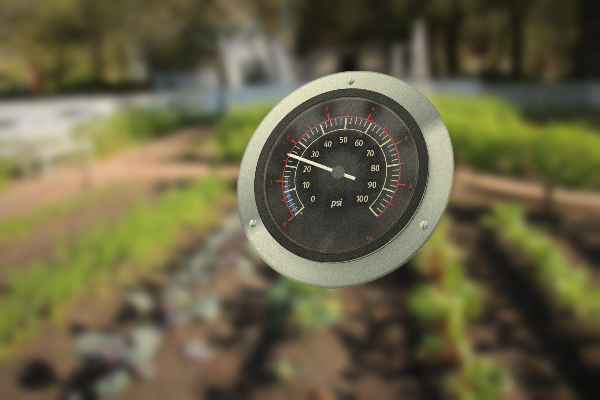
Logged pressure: 24 psi
